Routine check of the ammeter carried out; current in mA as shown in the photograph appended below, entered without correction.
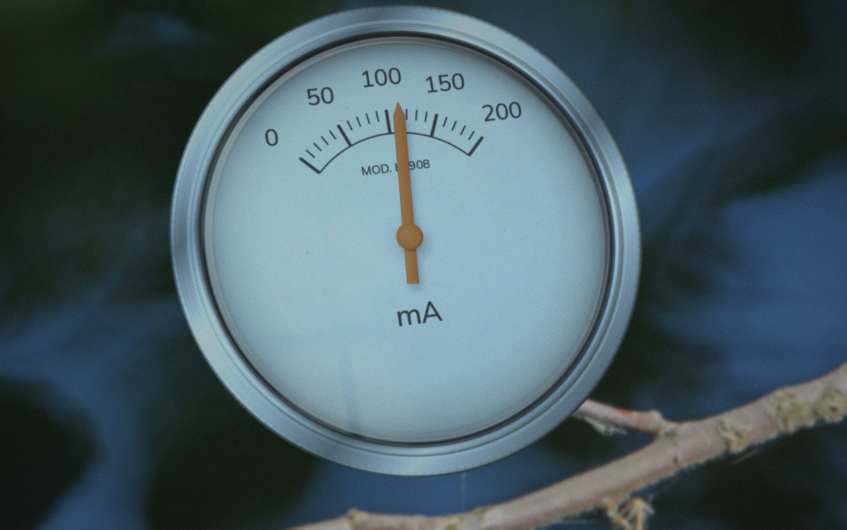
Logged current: 110 mA
